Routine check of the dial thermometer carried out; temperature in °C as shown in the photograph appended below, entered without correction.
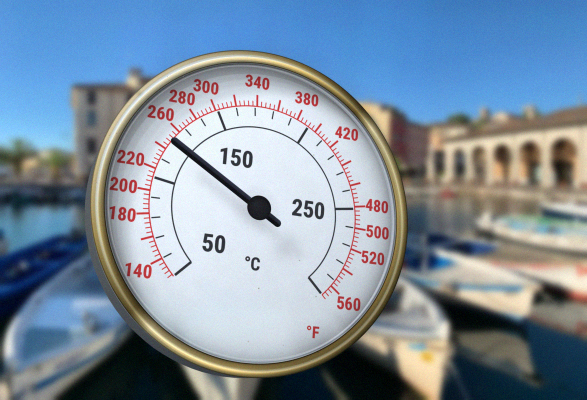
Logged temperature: 120 °C
